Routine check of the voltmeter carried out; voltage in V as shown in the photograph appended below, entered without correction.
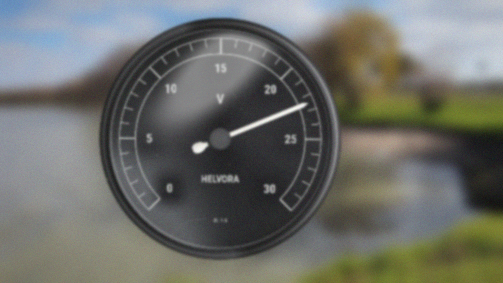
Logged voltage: 22.5 V
